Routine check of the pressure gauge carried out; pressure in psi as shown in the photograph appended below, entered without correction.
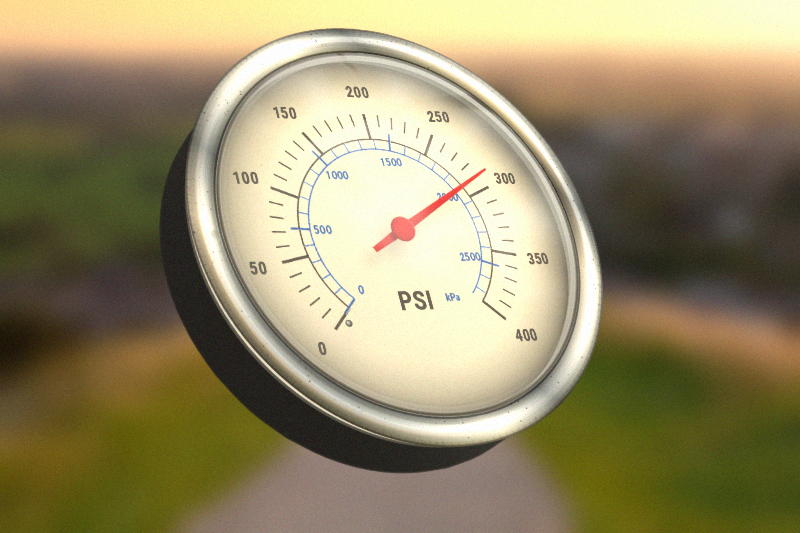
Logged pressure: 290 psi
